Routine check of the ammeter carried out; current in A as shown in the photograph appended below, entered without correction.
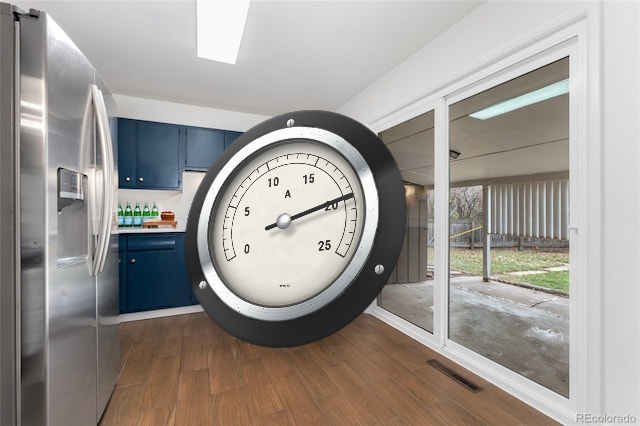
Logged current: 20 A
